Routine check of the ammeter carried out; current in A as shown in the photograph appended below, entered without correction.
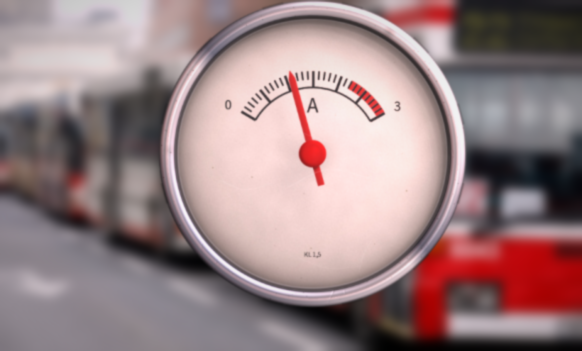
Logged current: 1.1 A
